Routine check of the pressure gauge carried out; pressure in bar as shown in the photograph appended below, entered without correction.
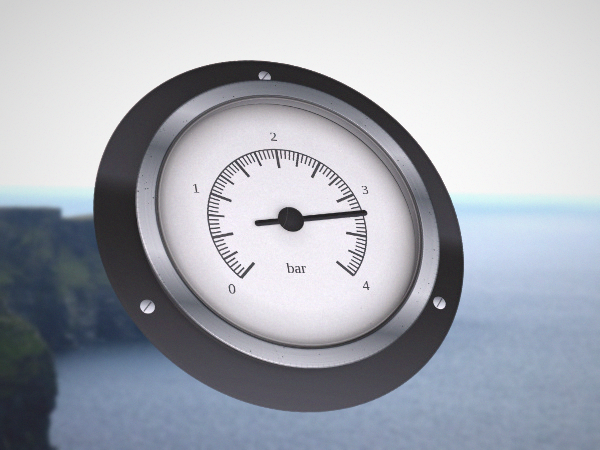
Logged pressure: 3.25 bar
